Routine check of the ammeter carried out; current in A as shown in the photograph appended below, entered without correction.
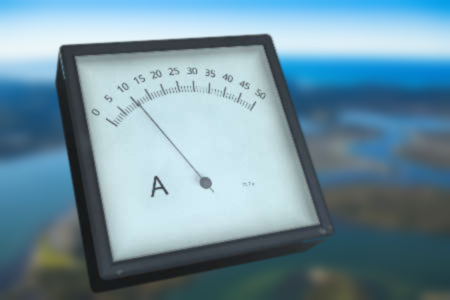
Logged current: 10 A
